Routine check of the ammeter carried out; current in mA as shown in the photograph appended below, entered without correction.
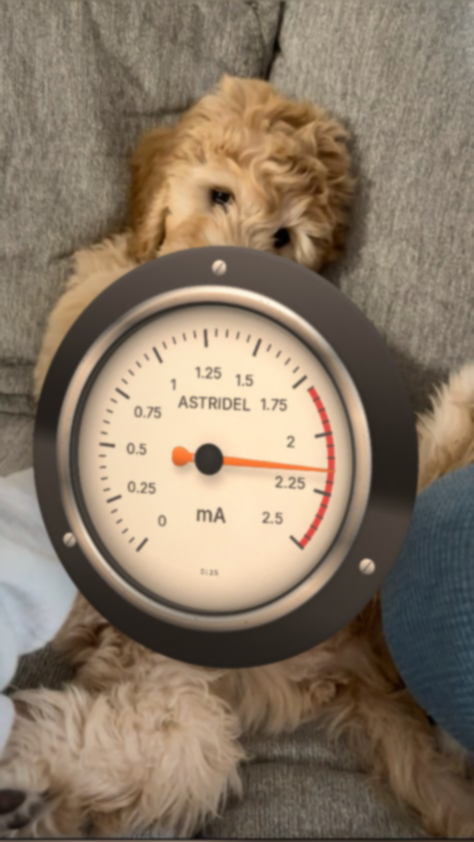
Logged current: 2.15 mA
